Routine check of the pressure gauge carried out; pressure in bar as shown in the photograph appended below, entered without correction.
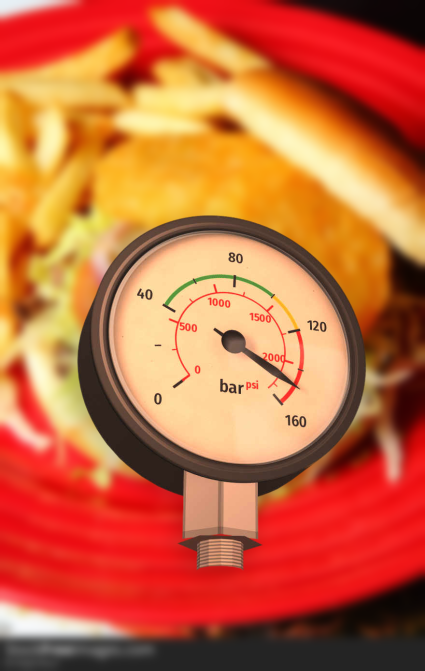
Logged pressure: 150 bar
